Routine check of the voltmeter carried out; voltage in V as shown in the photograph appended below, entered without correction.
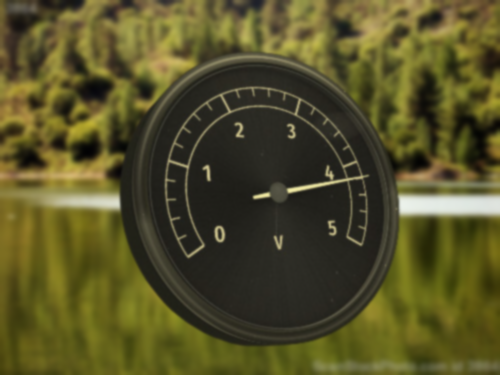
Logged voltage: 4.2 V
